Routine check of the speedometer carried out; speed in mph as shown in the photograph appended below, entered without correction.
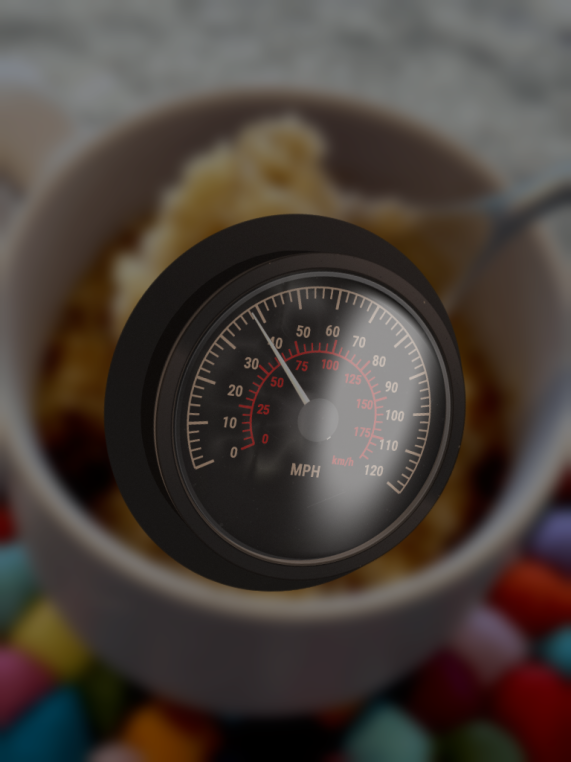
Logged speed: 38 mph
